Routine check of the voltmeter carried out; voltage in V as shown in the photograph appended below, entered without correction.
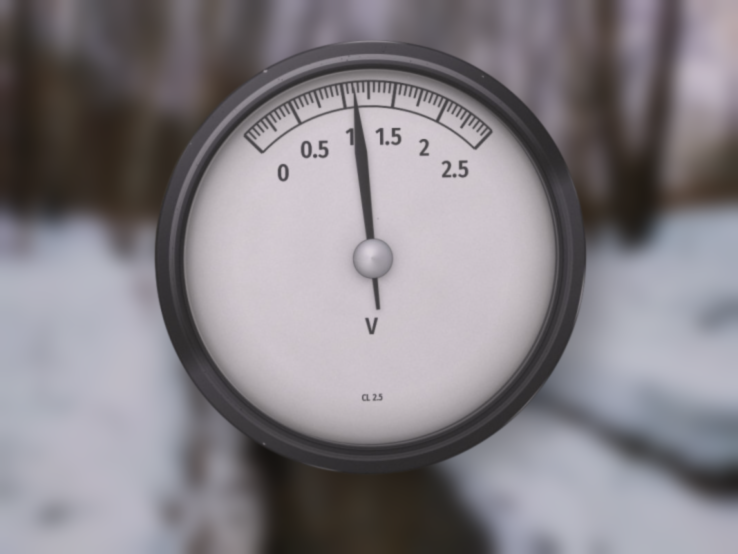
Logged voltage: 1.1 V
